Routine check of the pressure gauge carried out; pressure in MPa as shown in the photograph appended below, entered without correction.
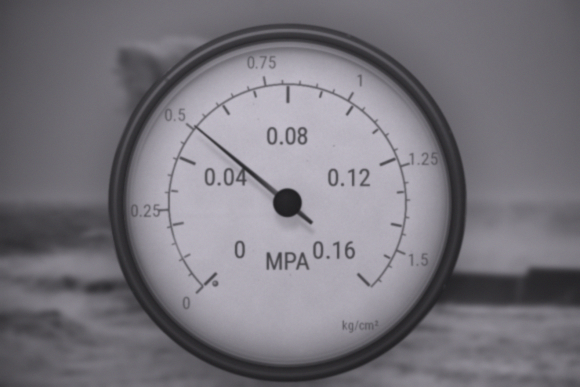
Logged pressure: 0.05 MPa
